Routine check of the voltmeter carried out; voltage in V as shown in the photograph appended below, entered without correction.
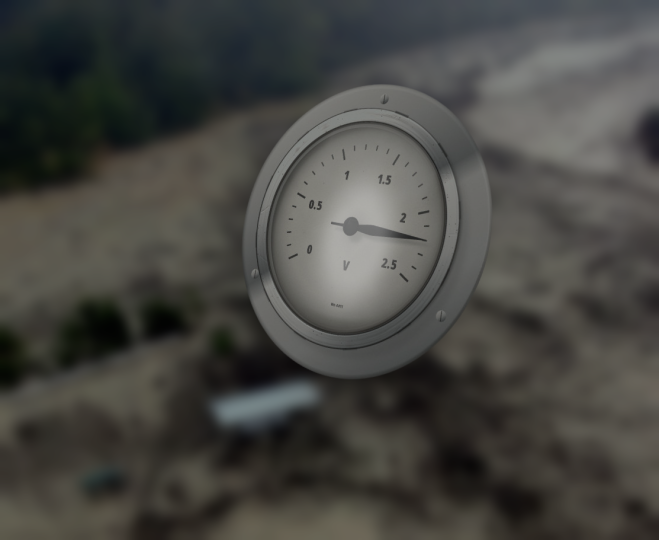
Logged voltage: 2.2 V
